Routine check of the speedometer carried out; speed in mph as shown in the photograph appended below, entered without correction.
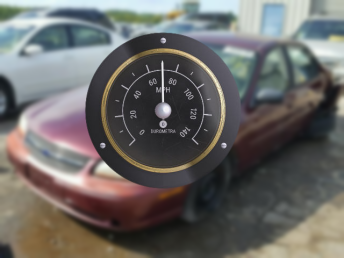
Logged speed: 70 mph
